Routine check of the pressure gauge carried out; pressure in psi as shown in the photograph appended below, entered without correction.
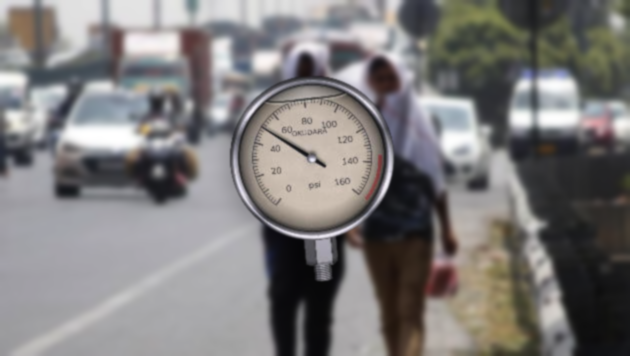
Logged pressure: 50 psi
